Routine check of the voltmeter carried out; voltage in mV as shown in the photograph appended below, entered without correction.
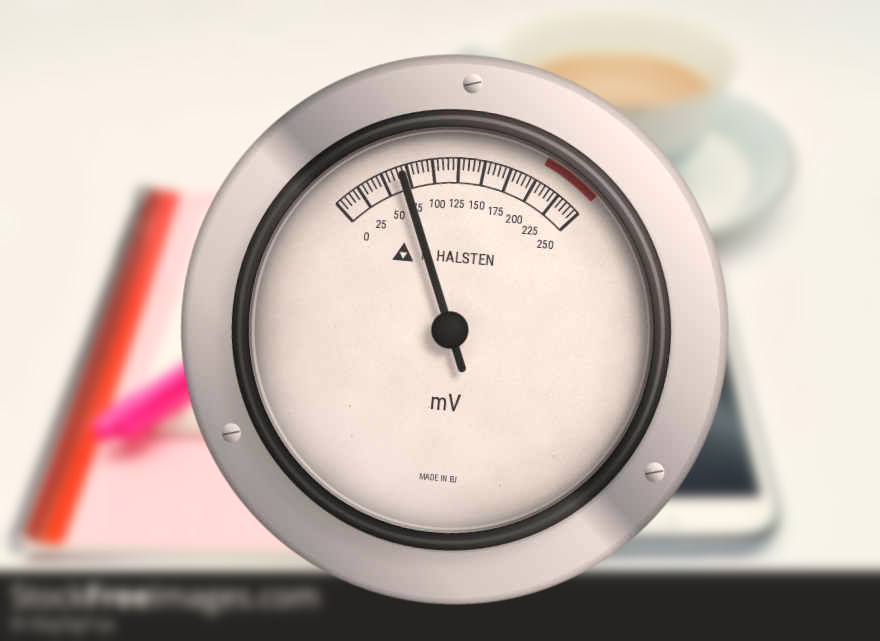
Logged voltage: 70 mV
